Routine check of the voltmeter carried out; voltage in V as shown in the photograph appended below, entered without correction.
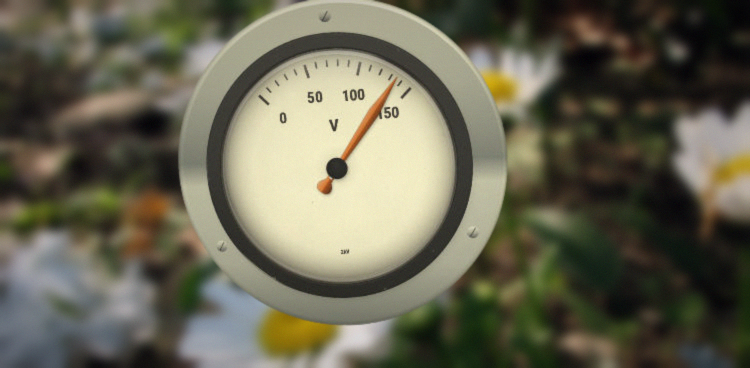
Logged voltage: 135 V
